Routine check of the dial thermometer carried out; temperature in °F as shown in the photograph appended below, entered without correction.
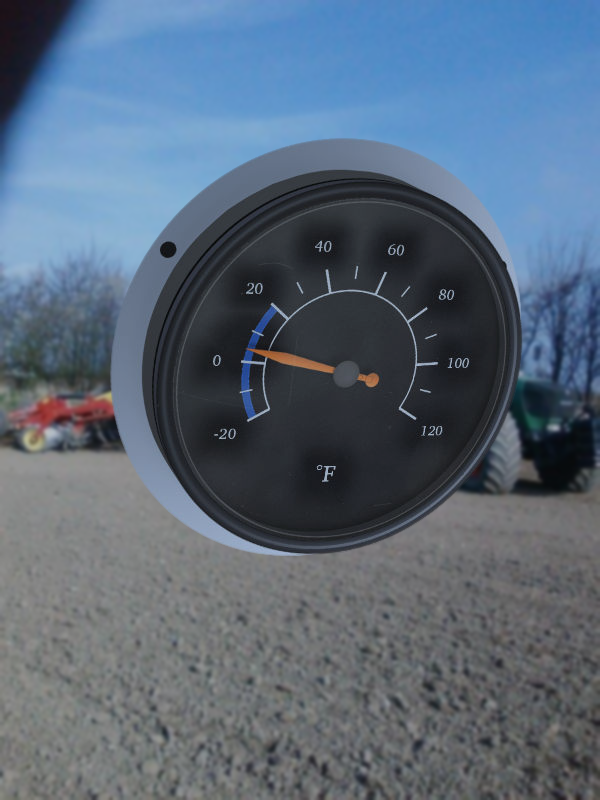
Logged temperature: 5 °F
